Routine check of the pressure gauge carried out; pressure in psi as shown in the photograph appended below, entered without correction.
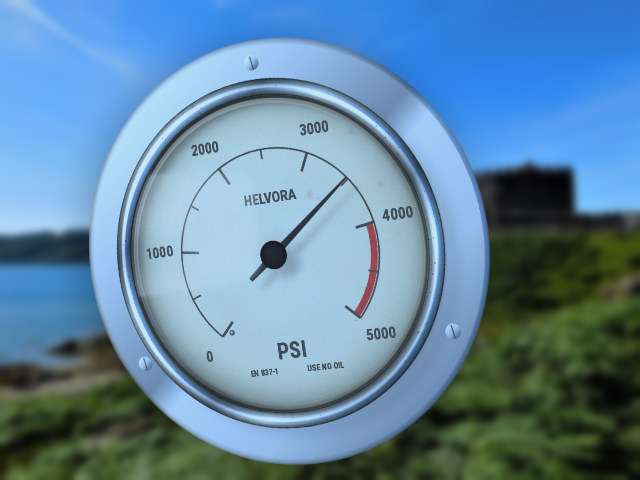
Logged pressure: 3500 psi
